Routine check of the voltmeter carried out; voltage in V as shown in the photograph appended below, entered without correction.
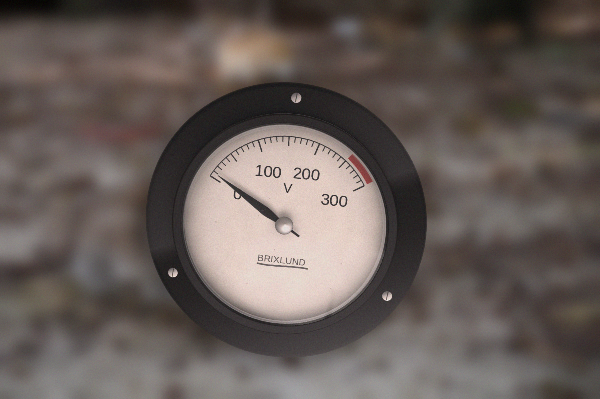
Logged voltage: 10 V
